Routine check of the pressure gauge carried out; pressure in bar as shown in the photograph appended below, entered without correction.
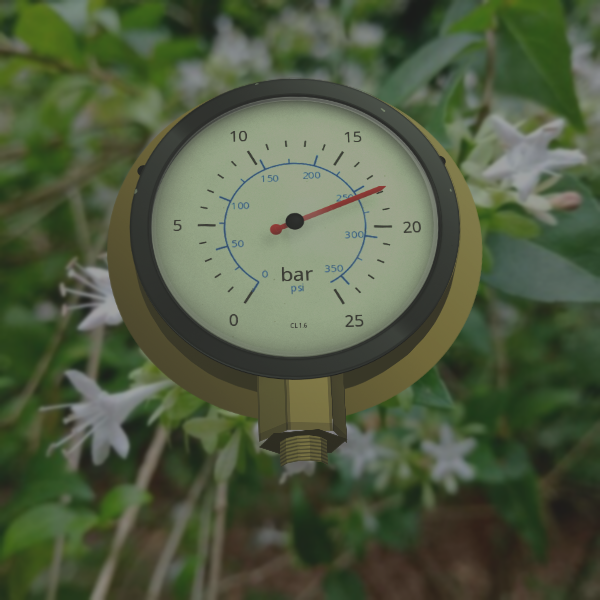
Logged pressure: 18 bar
